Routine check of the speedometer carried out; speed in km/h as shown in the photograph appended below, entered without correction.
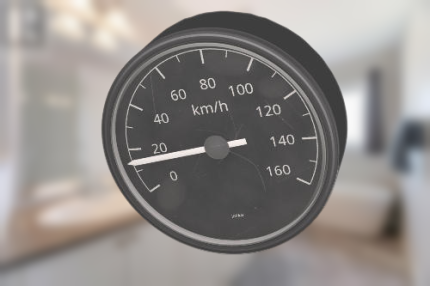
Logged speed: 15 km/h
